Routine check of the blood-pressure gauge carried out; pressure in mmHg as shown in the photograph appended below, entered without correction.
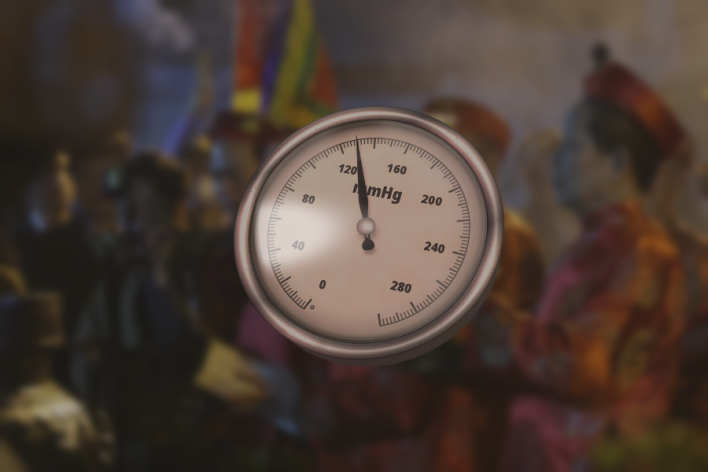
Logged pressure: 130 mmHg
